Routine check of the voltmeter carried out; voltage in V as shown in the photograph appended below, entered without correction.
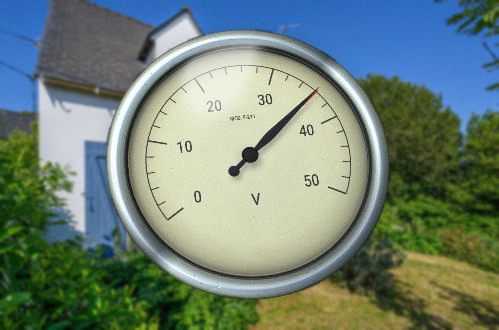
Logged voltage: 36 V
